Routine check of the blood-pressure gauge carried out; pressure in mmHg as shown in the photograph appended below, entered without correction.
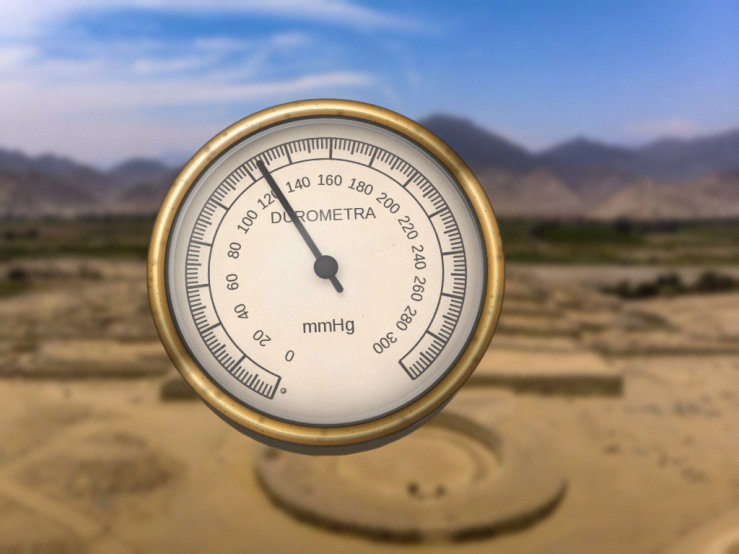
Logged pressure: 126 mmHg
